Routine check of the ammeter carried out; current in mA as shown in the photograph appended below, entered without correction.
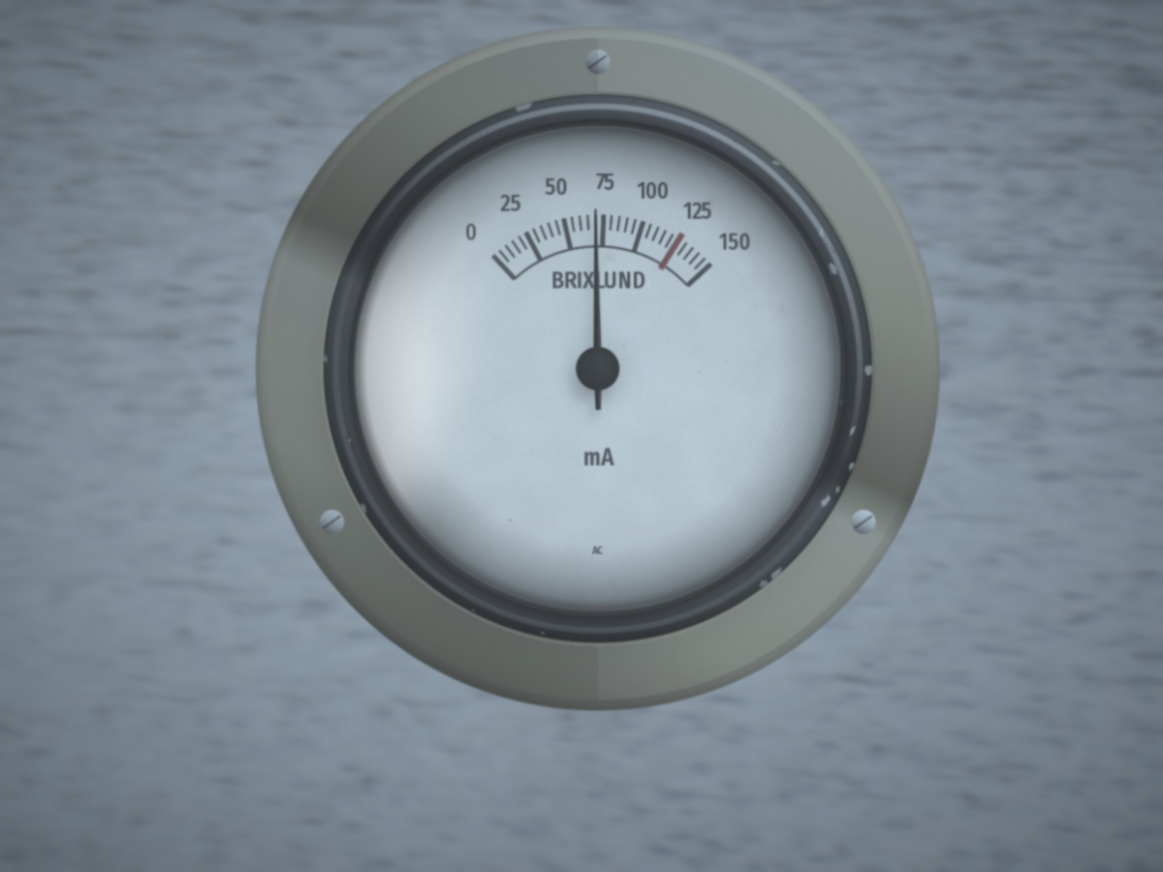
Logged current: 70 mA
